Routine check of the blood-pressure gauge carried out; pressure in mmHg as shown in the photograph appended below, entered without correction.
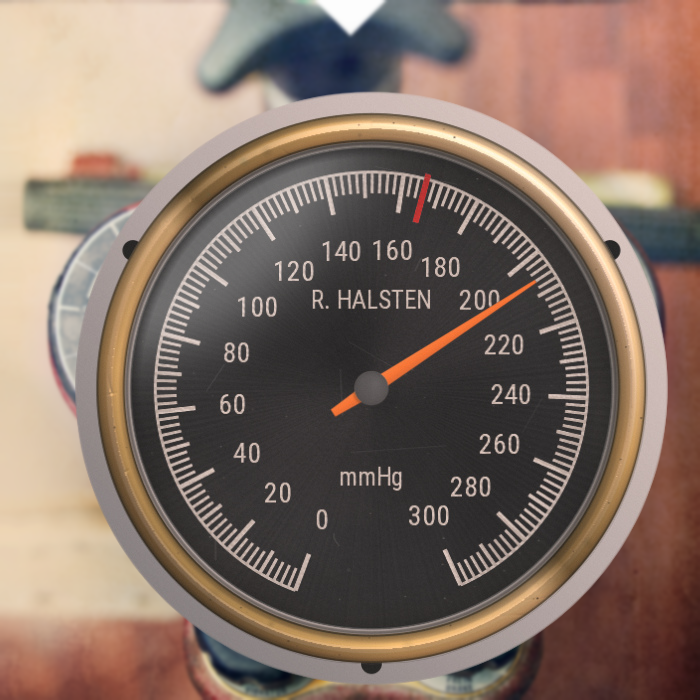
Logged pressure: 206 mmHg
